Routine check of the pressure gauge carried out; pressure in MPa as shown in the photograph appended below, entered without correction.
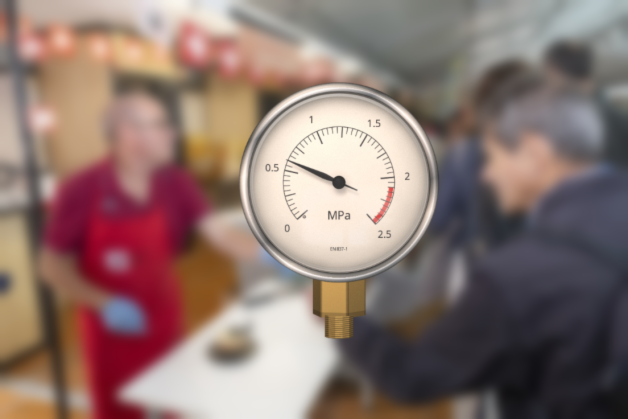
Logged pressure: 0.6 MPa
